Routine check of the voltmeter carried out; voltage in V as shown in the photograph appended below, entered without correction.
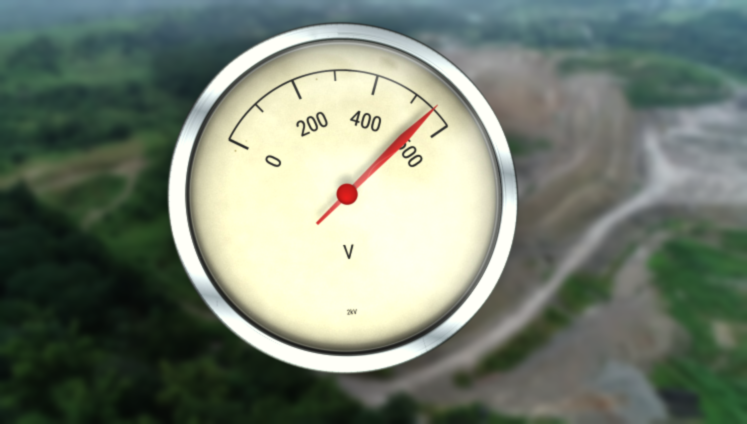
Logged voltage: 550 V
